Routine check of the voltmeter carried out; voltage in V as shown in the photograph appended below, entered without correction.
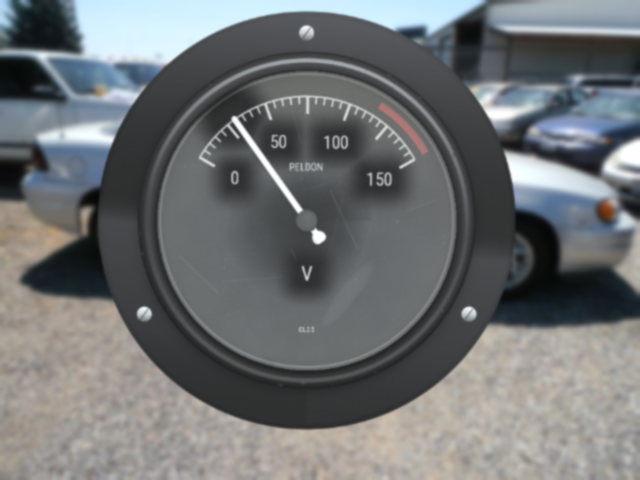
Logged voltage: 30 V
